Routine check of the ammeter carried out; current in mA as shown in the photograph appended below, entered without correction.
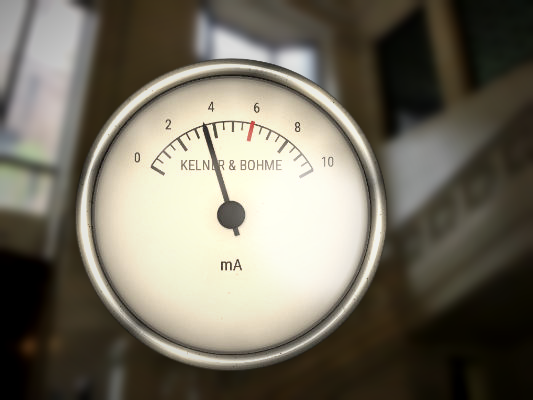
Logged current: 3.5 mA
